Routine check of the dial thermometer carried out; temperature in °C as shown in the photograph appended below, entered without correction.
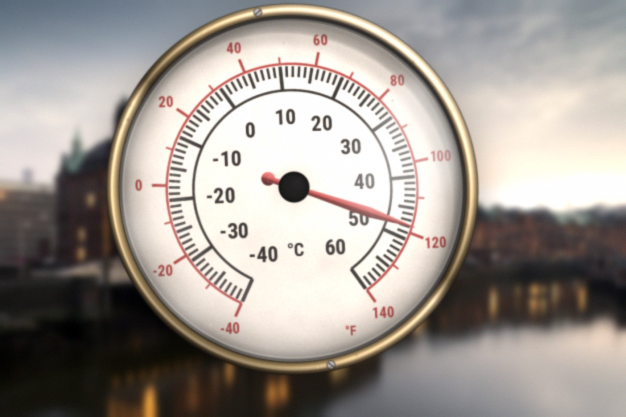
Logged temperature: 48 °C
